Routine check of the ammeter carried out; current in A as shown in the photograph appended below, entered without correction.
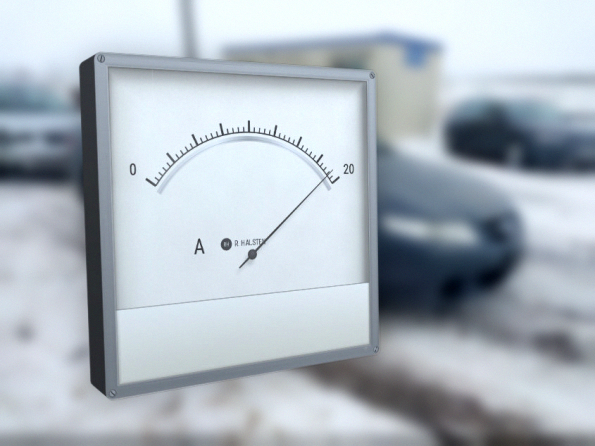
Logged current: 19 A
